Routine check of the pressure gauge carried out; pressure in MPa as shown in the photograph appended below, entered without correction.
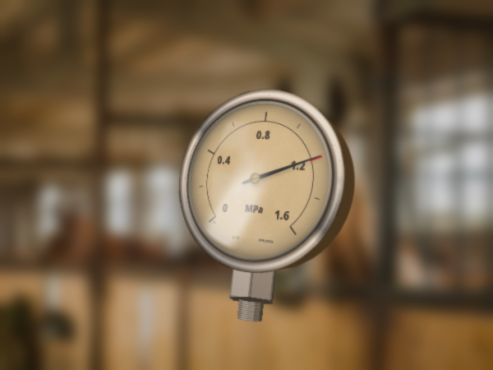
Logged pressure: 1.2 MPa
